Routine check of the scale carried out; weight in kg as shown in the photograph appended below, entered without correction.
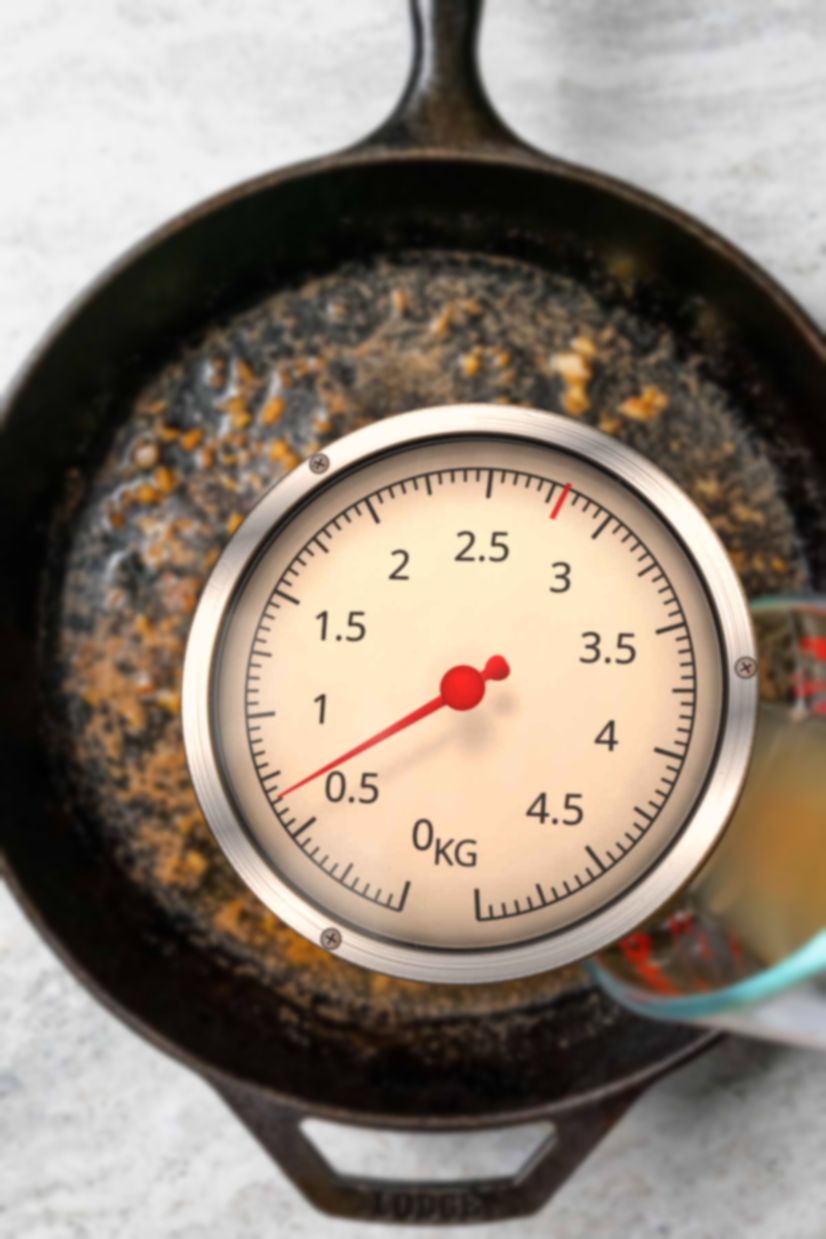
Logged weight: 0.65 kg
